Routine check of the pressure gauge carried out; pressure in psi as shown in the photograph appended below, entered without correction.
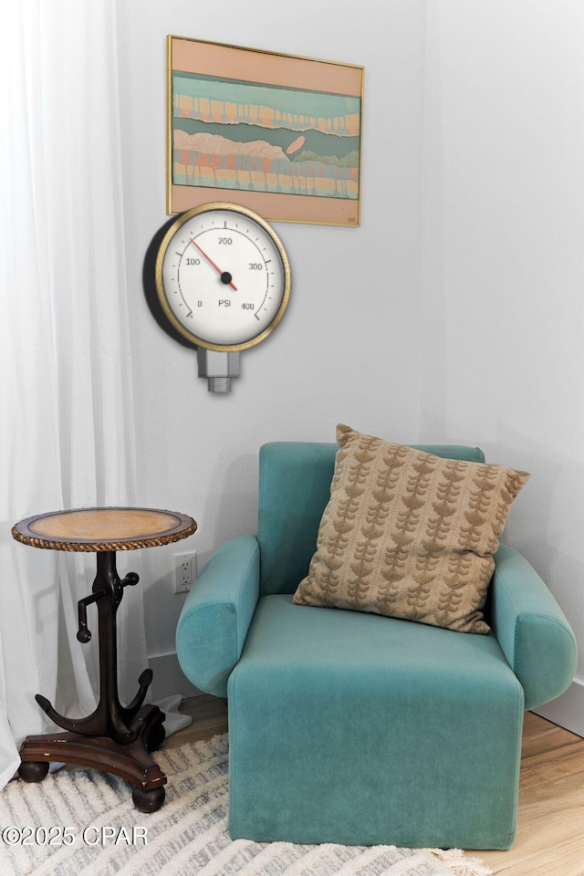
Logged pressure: 130 psi
